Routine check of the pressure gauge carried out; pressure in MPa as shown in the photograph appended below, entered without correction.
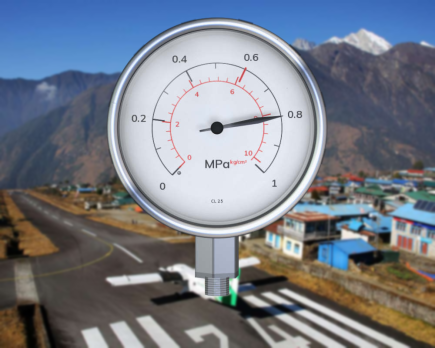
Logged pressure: 0.8 MPa
